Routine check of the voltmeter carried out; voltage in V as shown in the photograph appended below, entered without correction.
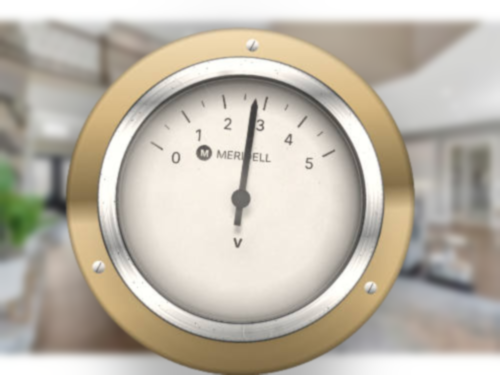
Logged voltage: 2.75 V
